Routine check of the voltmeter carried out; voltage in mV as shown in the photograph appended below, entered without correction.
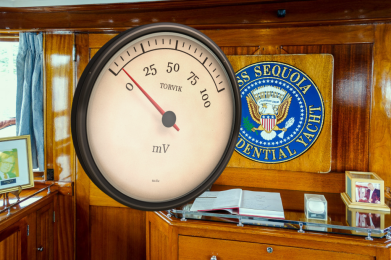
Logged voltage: 5 mV
